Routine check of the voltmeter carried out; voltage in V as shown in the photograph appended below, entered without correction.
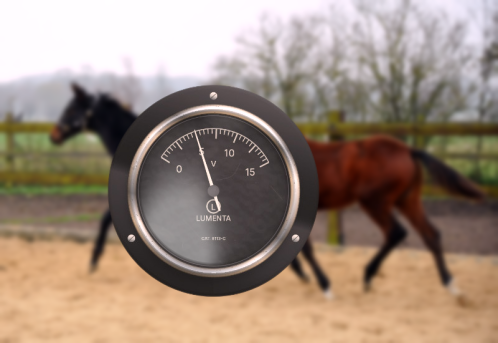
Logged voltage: 5 V
